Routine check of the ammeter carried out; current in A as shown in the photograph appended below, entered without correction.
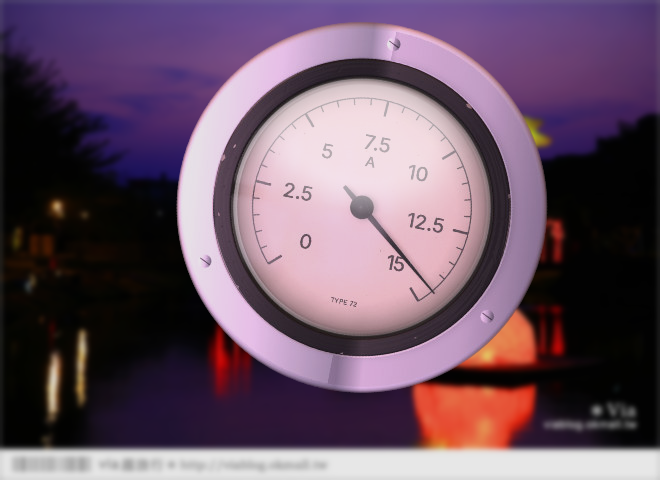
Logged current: 14.5 A
